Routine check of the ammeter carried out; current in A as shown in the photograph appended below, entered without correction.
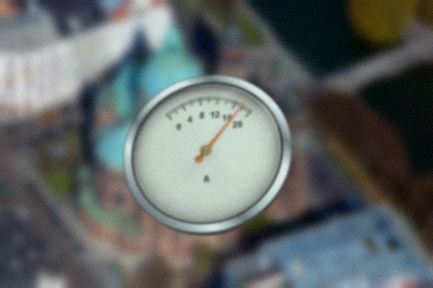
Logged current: 18 A
